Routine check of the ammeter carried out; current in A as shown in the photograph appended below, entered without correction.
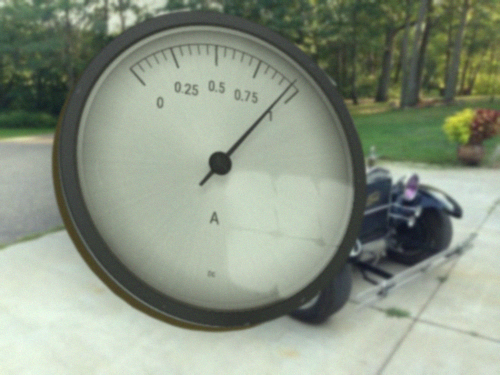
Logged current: 0.95 A
